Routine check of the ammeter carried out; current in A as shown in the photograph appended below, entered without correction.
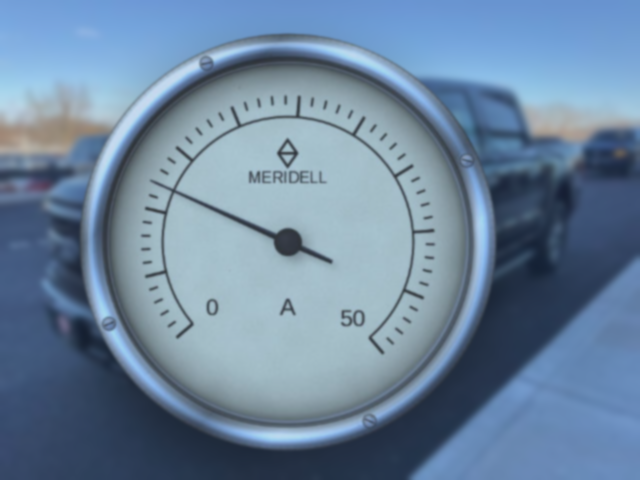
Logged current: 12 A
